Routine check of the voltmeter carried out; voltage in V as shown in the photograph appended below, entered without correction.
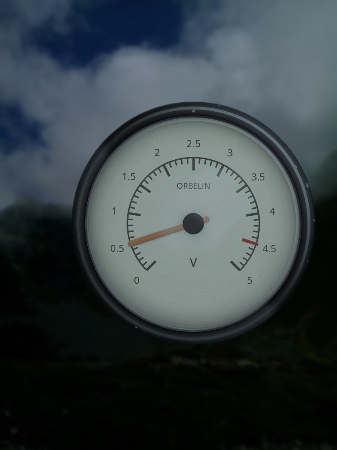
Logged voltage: 0.5 V
